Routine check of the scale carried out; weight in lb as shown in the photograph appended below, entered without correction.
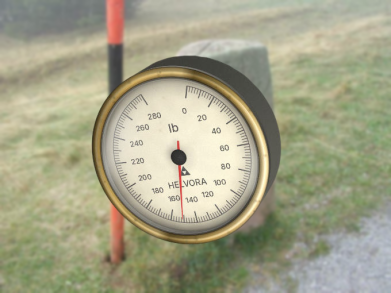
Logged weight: 150 lb
